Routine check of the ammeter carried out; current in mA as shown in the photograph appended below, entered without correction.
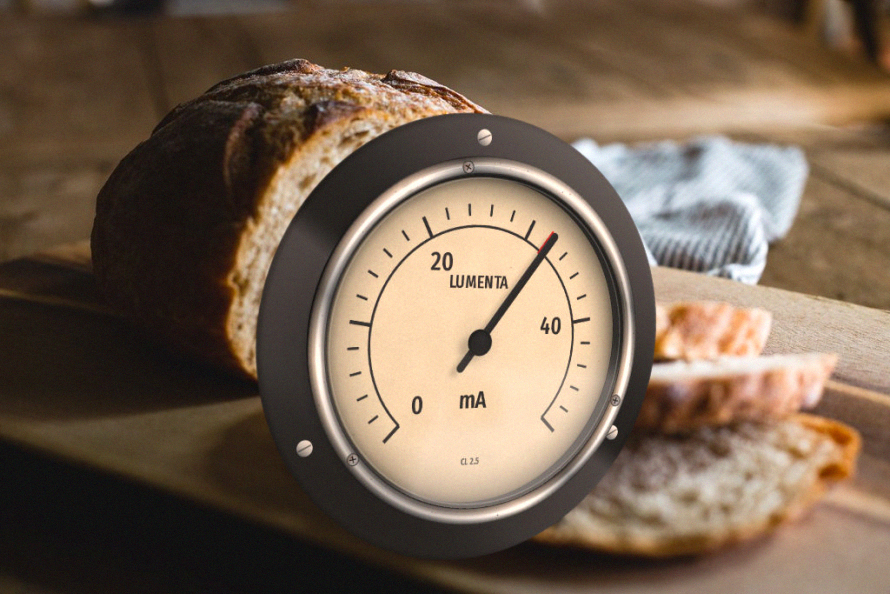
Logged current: 32 mA
